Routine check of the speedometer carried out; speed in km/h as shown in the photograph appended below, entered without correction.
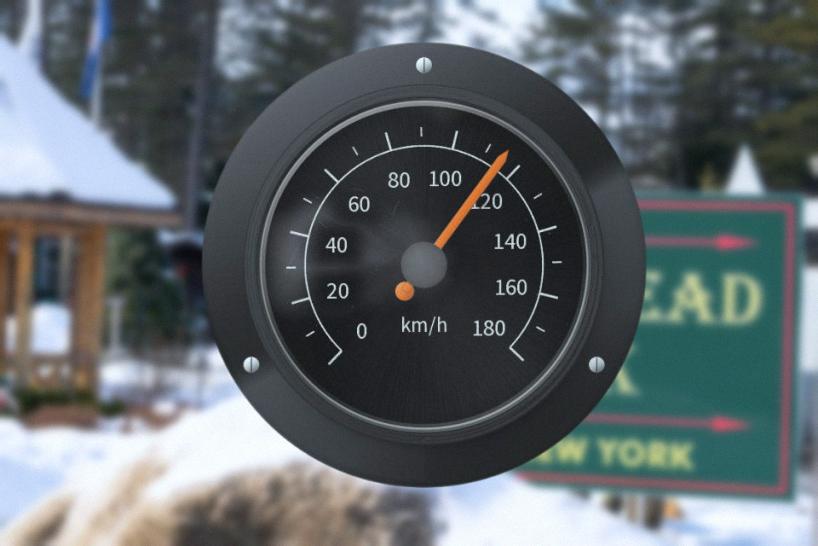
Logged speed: 115 km/h
